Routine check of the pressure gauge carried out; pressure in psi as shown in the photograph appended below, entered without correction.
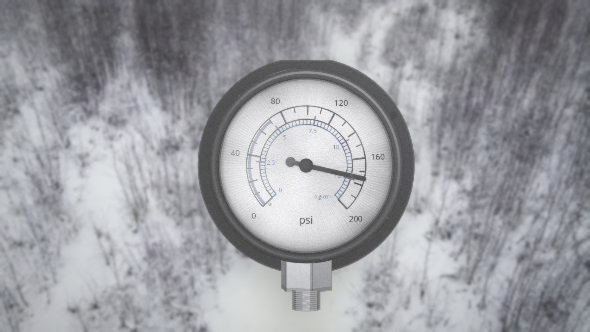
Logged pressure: 175 psi
